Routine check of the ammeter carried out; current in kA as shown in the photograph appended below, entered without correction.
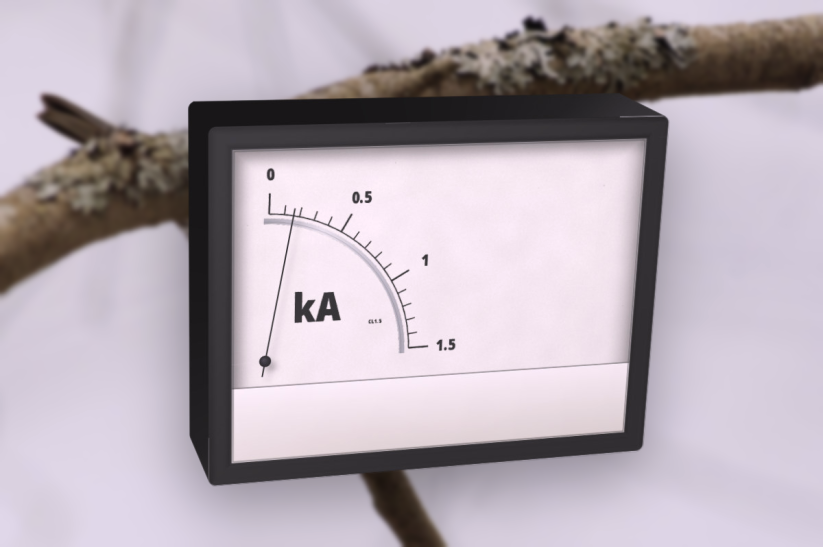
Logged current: 0.15 kA
